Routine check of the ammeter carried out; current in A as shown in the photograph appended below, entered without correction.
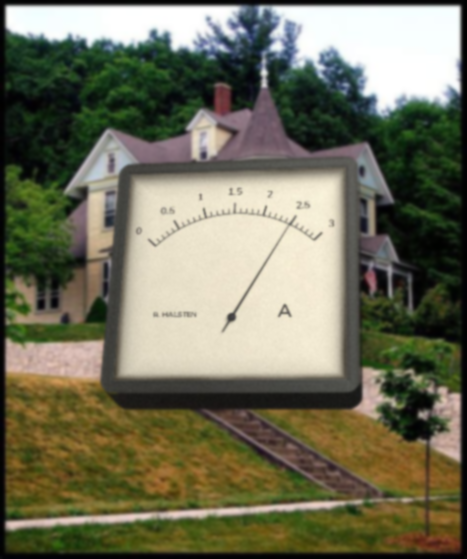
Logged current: 2.5 A
